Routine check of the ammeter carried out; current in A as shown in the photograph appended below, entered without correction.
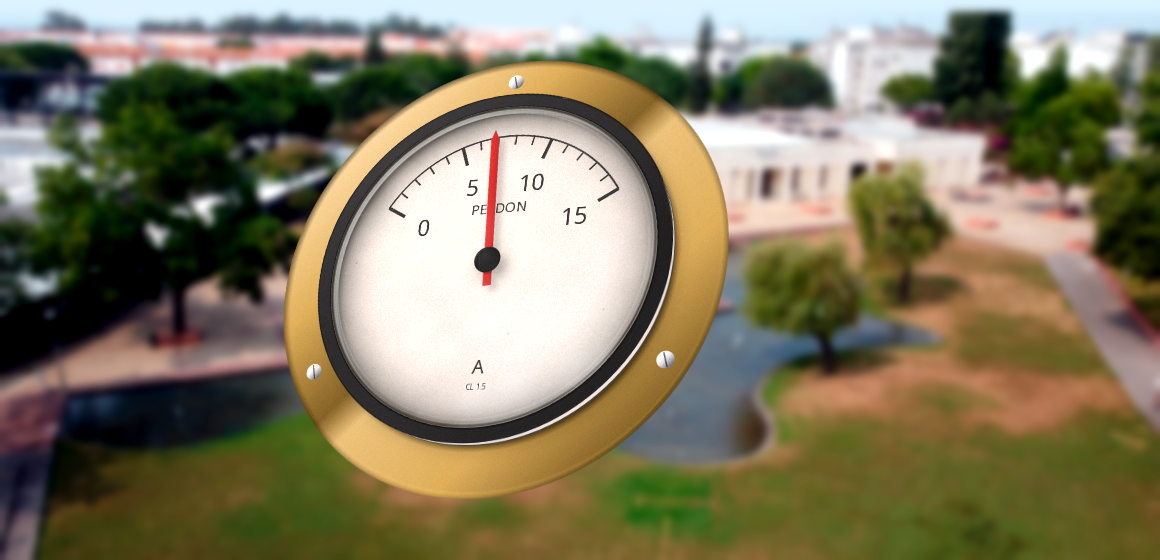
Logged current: 7 A
